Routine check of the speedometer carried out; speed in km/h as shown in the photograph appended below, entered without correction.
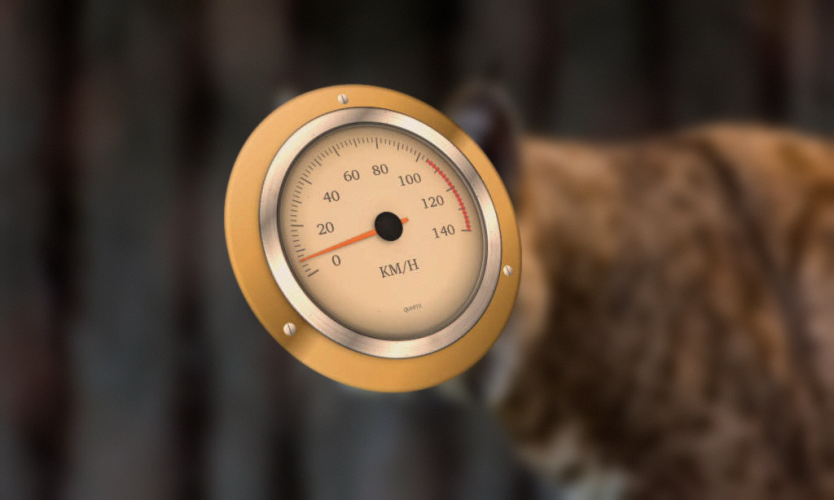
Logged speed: 6 km/h
